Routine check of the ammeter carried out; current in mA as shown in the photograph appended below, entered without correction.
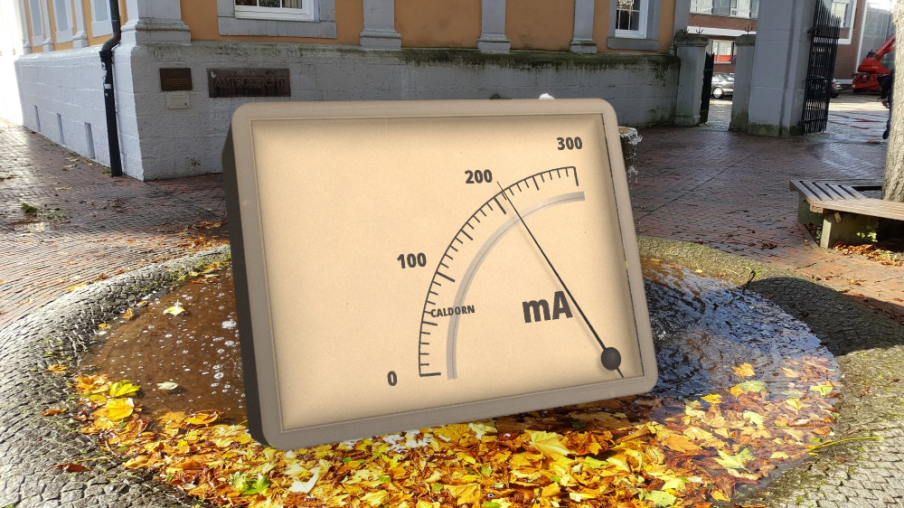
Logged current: 210 mA
